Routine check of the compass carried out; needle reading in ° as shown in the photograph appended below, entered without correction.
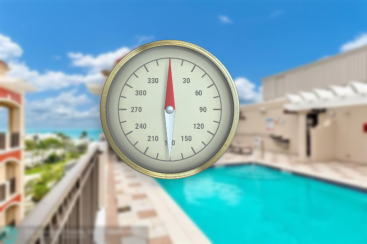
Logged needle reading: 0 °
